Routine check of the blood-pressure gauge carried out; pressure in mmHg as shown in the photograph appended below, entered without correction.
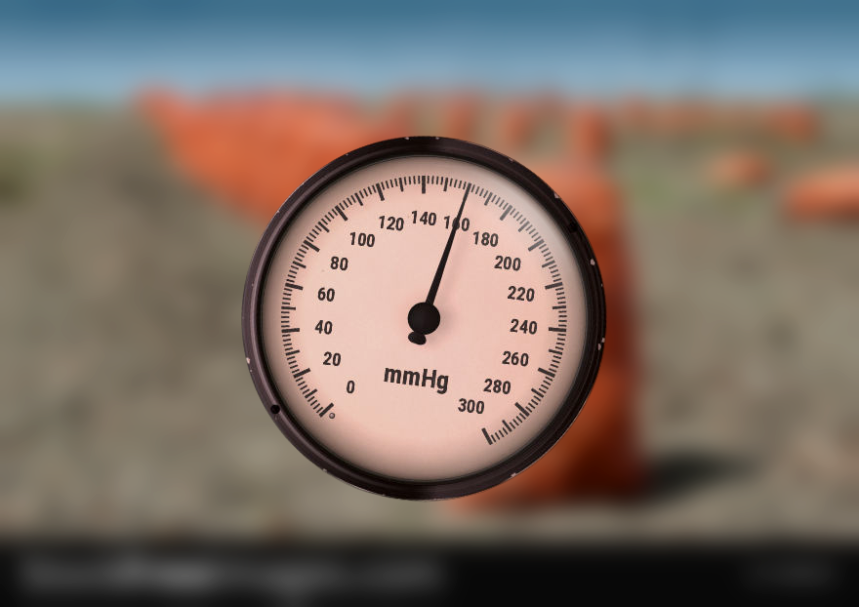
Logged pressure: 160 mmHg
